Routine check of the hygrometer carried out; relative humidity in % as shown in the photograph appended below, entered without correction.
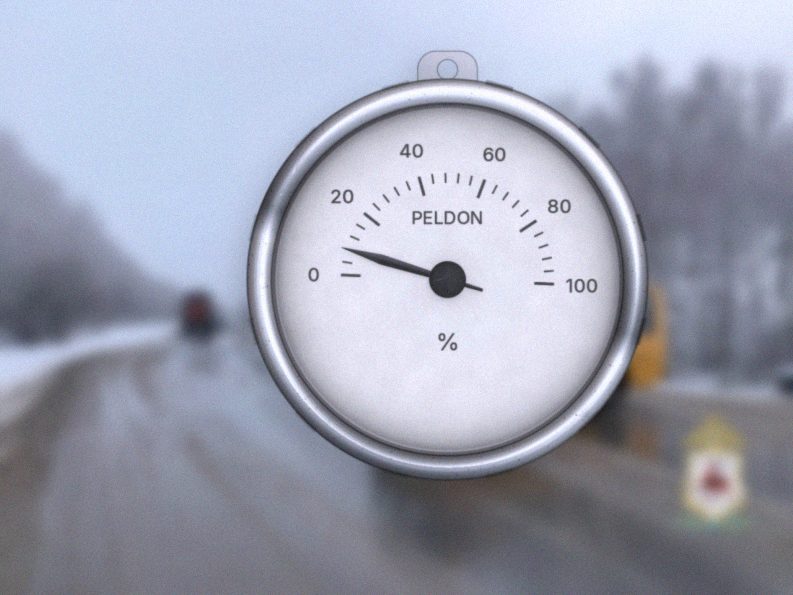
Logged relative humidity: 8 %
